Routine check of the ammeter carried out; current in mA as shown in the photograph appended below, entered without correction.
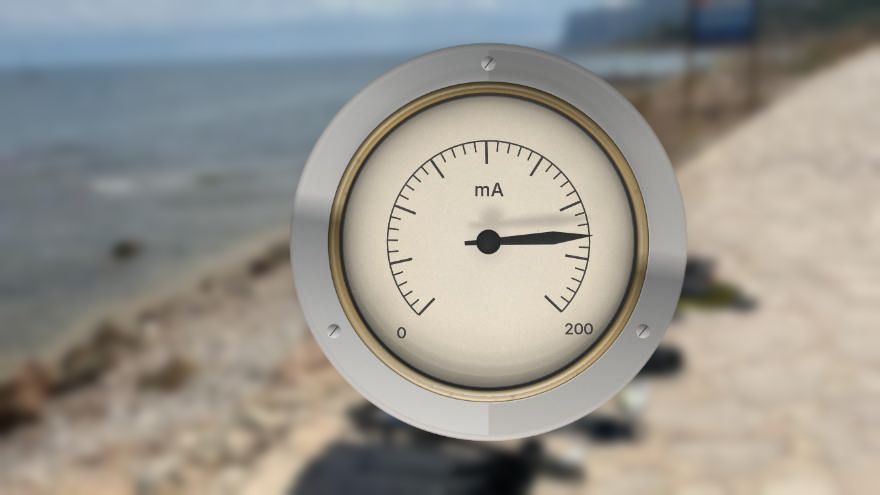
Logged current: 165 mA
